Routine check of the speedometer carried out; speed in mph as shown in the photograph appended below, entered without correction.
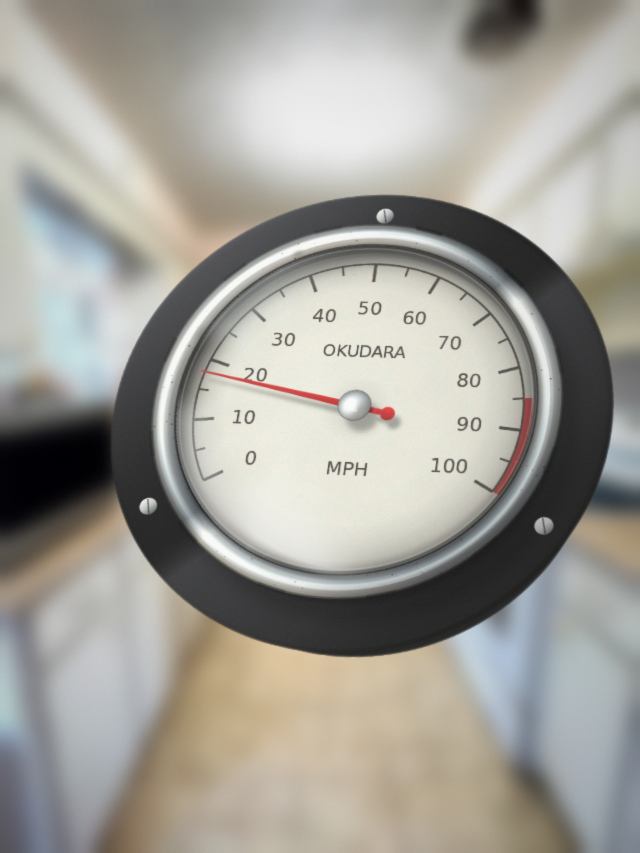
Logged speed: 17.5 mph
